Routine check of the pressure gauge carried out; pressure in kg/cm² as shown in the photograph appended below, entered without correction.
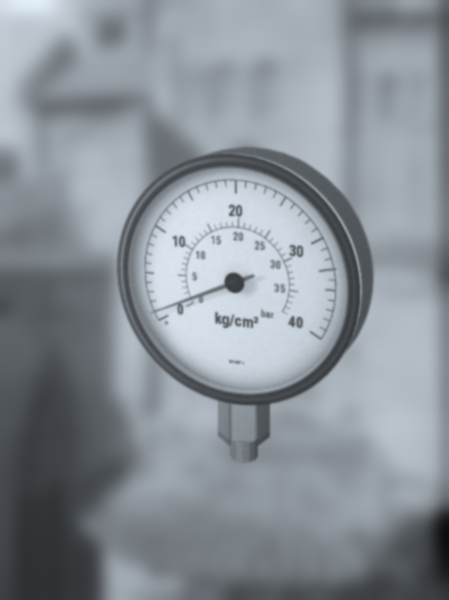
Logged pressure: 1 kg/cm²
